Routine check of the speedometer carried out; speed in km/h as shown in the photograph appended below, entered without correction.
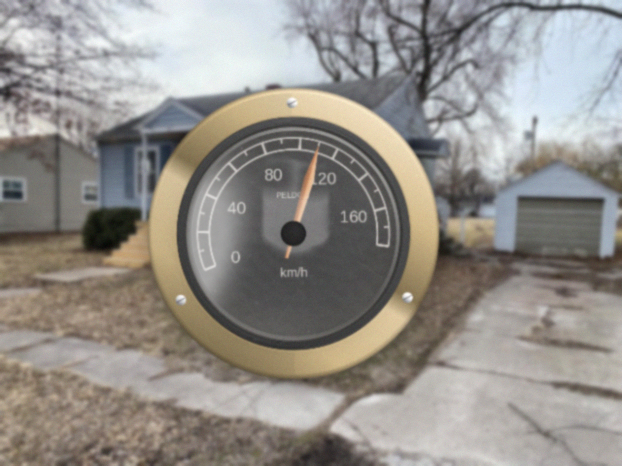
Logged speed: 110 km/h
